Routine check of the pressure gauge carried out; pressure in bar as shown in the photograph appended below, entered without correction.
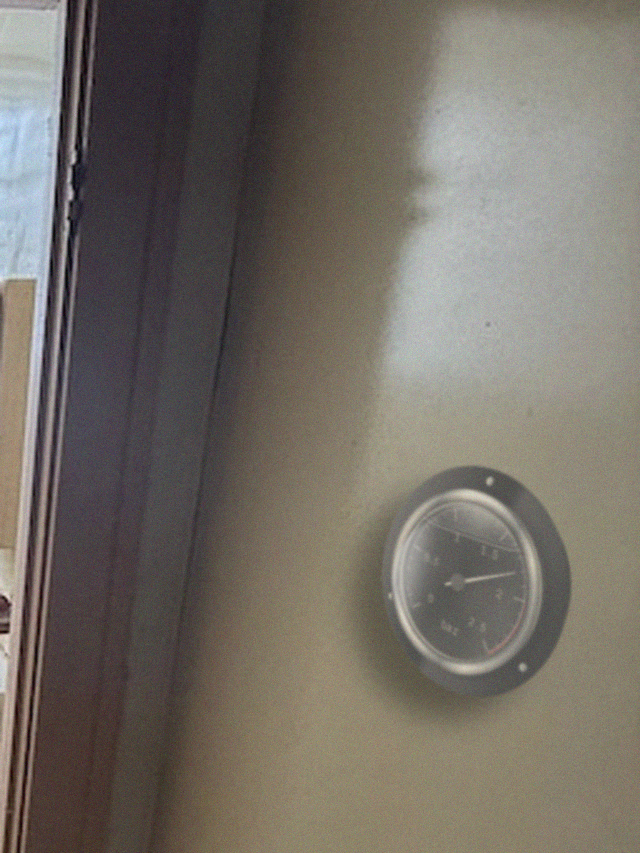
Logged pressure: 1.8 bar
